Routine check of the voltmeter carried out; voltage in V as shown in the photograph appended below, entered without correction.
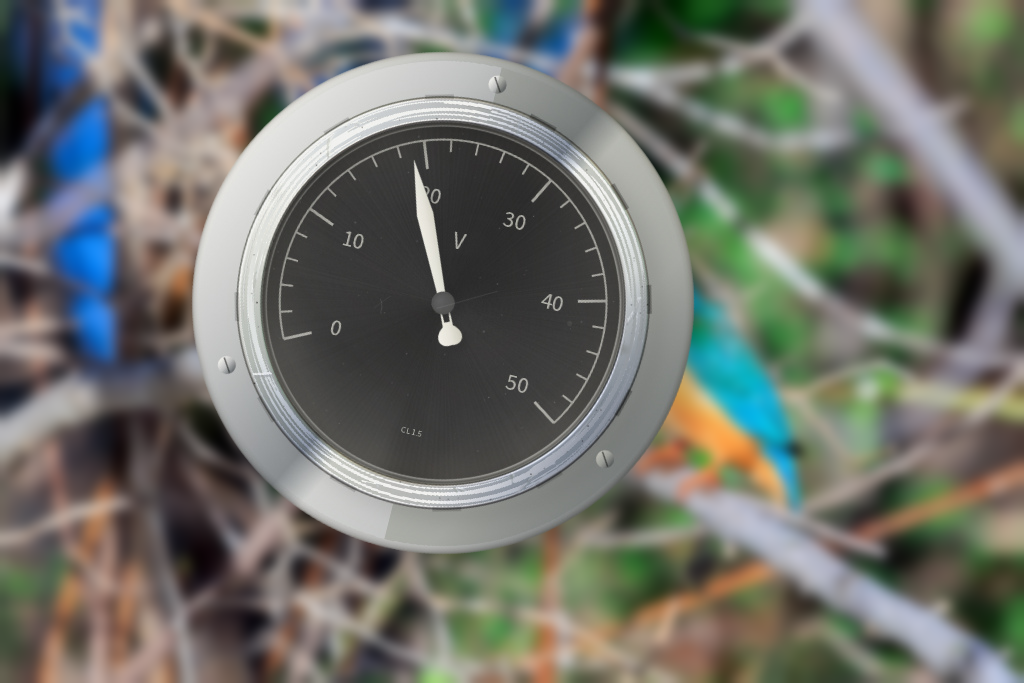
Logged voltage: 19 V
